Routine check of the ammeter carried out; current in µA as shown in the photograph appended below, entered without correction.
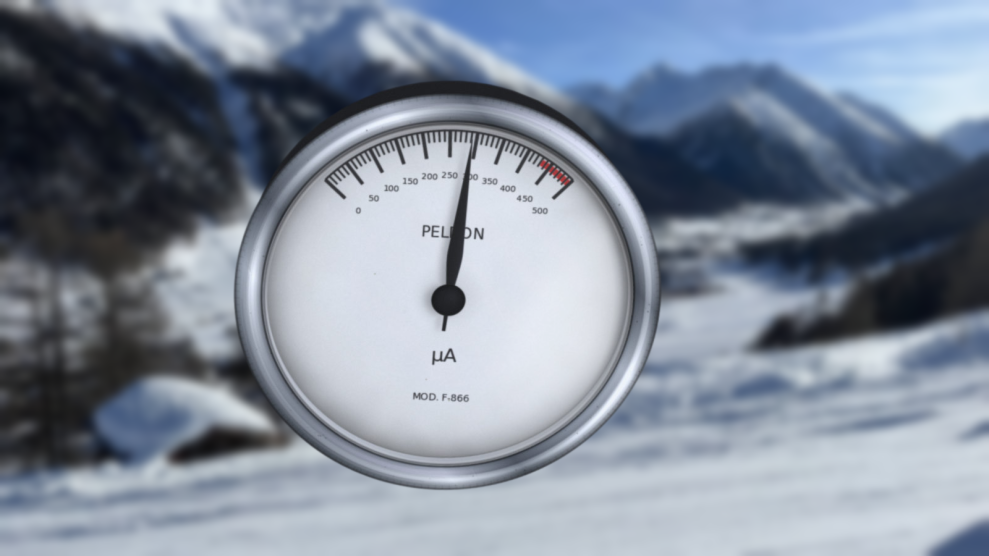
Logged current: 290 µA
